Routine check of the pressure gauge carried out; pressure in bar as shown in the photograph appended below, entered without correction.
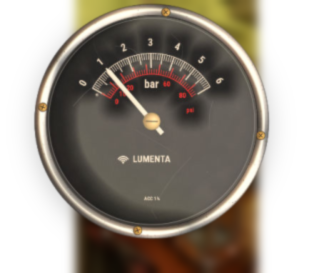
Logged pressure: 1 bar
